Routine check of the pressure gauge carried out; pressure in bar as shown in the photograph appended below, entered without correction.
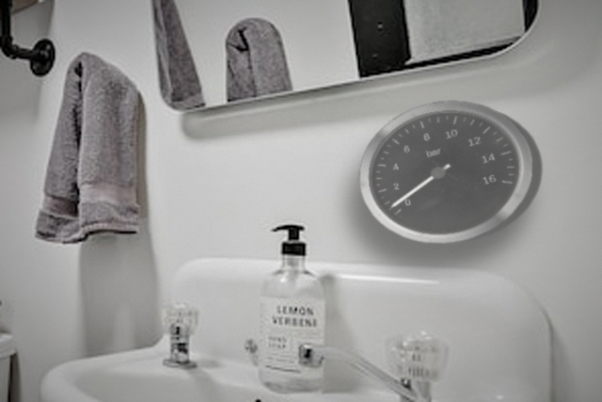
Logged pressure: 0.5 bar
